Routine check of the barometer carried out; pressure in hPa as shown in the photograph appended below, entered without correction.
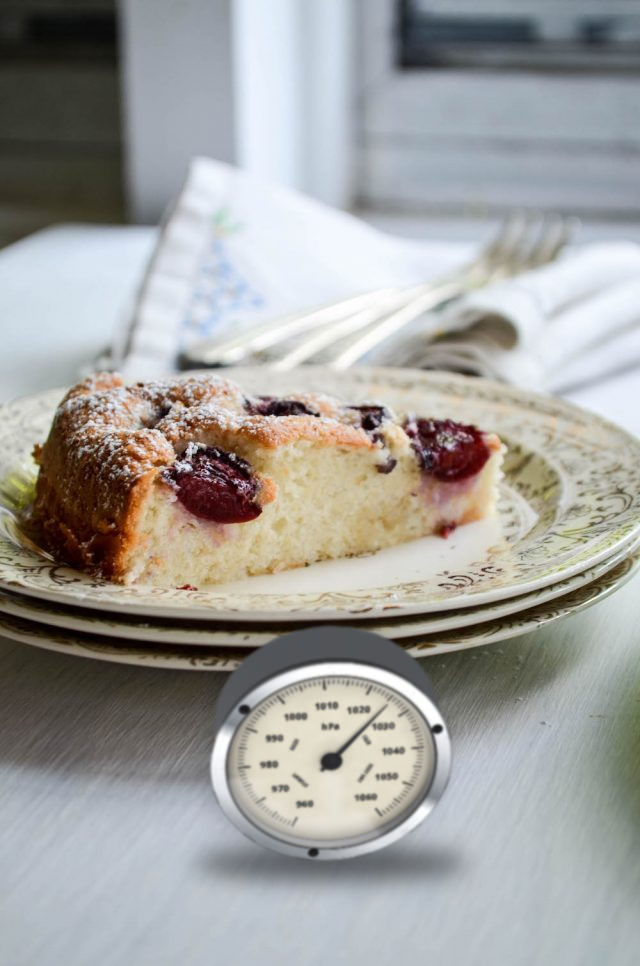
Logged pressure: 1025 hPa
